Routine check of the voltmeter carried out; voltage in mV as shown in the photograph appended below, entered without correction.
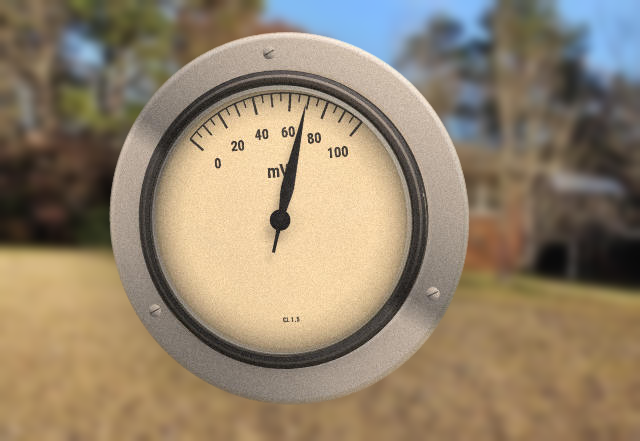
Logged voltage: 70 mV
